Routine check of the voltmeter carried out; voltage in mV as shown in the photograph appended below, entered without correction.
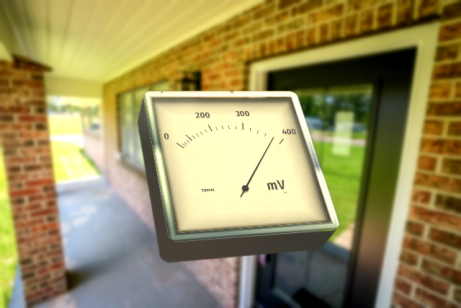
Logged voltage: 380 mV
